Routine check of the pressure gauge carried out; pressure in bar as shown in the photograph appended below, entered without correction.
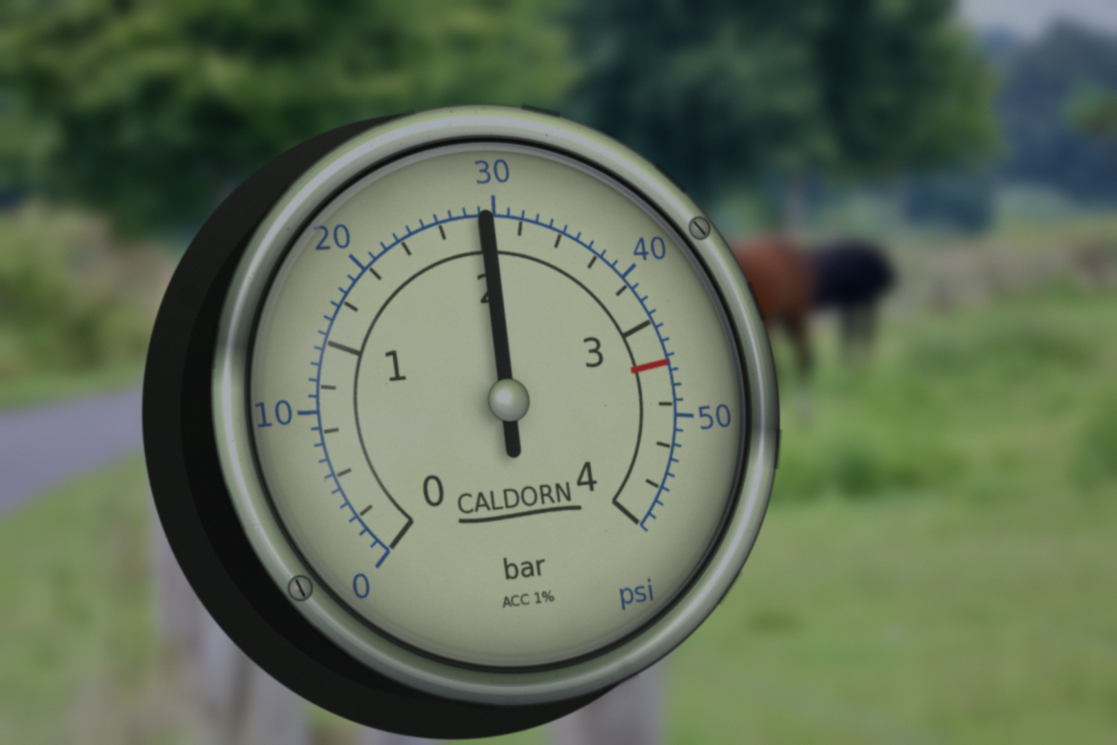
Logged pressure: 2 bar
